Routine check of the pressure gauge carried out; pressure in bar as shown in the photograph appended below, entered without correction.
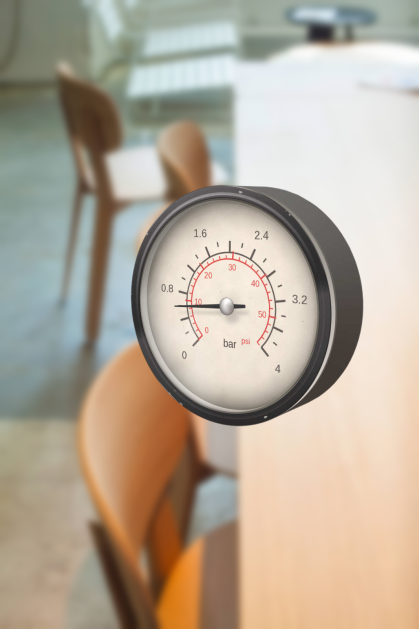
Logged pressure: 0.6 bar
